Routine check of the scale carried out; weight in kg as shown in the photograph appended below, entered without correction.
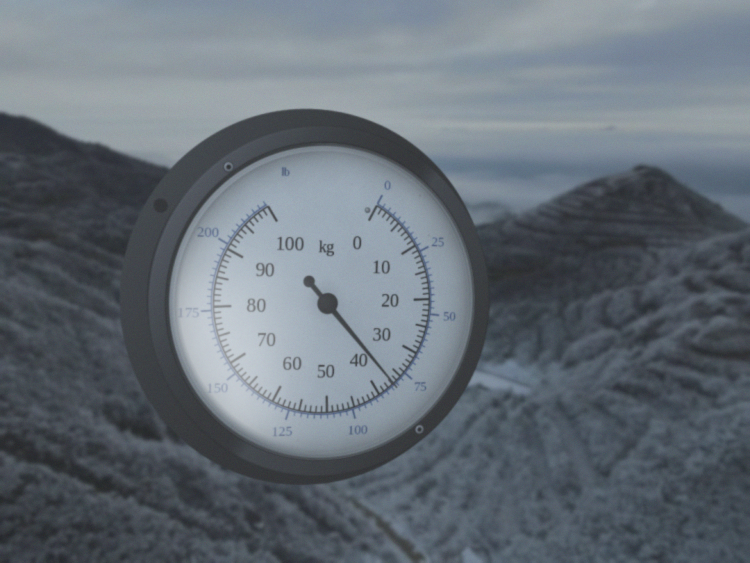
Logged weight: 37 kg
